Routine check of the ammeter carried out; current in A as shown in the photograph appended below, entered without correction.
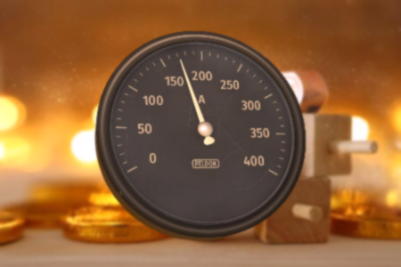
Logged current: 170 A
